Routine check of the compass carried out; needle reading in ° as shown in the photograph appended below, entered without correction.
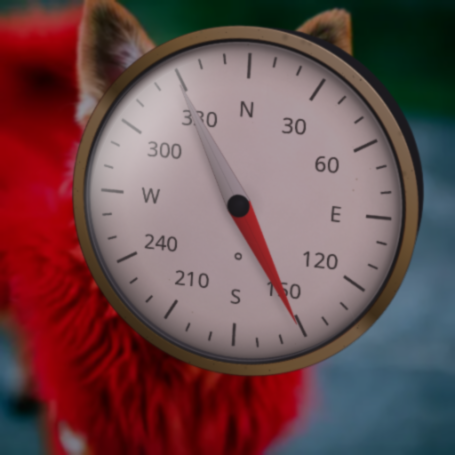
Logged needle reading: 150 °
